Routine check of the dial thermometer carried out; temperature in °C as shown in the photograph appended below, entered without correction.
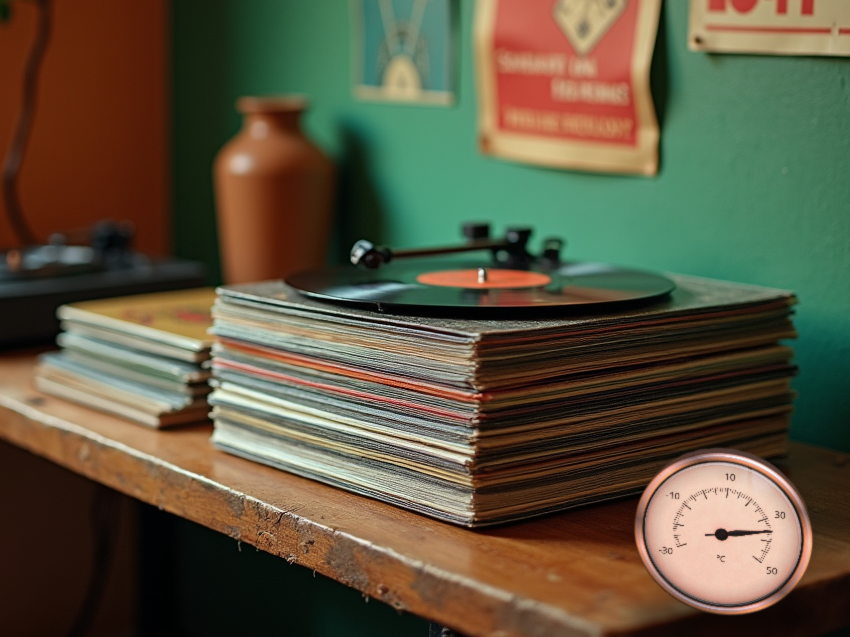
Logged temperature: 35 °C
